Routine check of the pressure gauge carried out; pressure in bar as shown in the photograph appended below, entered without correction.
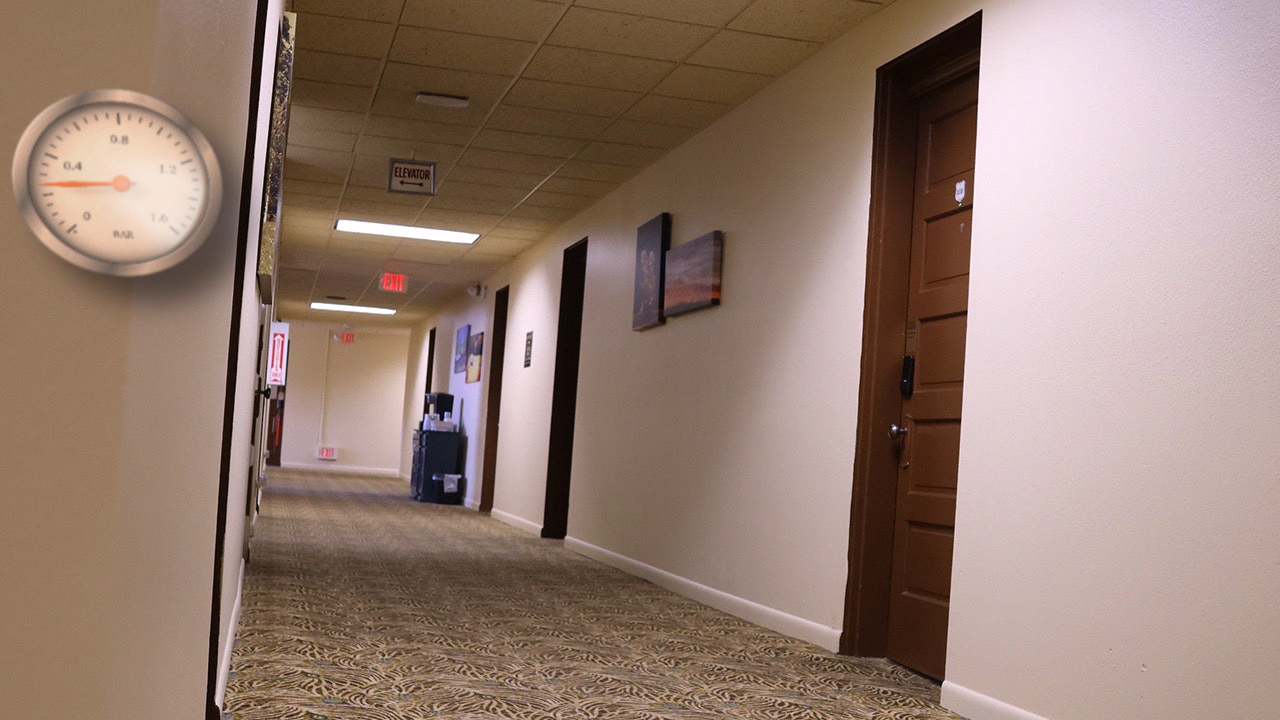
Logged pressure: 0.25 bar
